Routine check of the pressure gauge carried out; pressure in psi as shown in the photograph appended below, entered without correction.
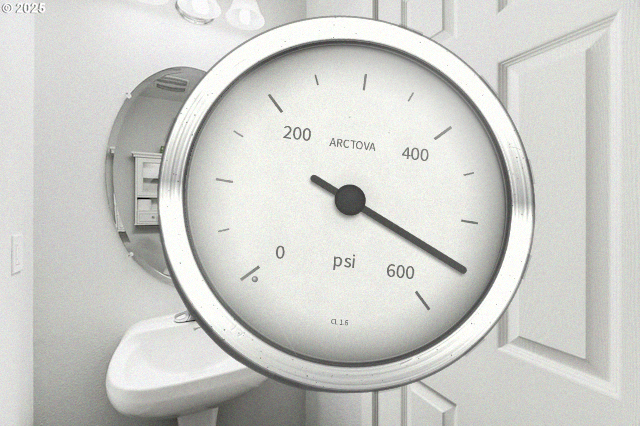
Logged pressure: 550 psi
